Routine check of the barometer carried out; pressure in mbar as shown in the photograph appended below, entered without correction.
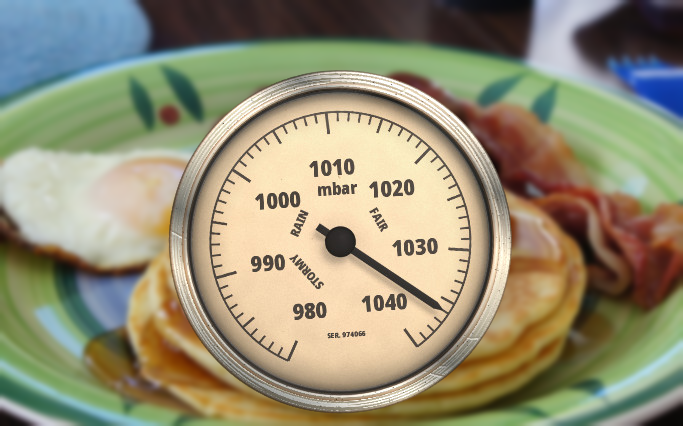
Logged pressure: 1036 mbar
